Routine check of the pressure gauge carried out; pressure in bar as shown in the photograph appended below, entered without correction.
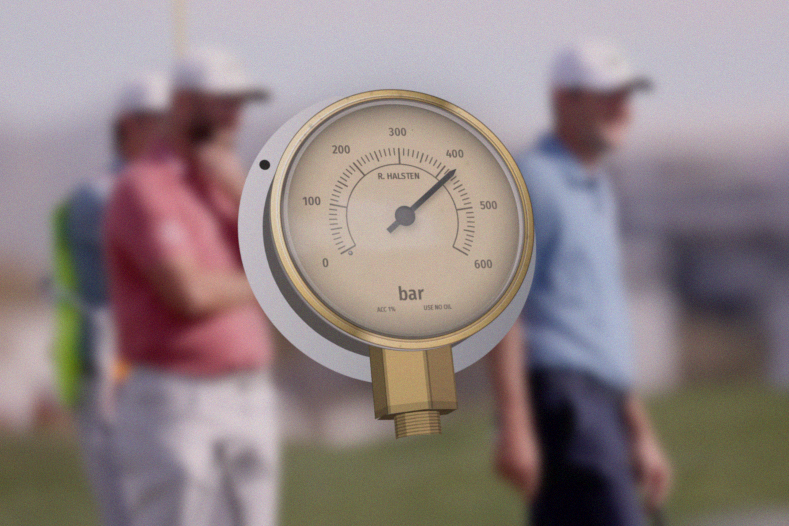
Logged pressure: 420 bar
